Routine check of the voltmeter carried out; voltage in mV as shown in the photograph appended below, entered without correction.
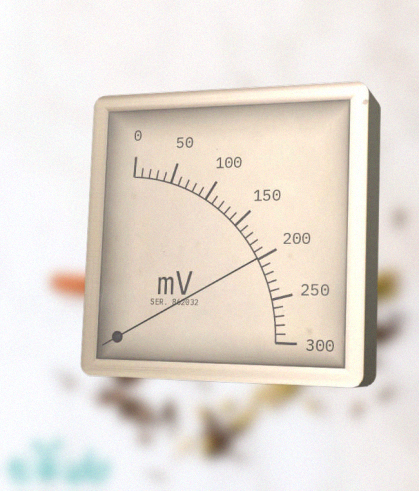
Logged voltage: 200 mV
